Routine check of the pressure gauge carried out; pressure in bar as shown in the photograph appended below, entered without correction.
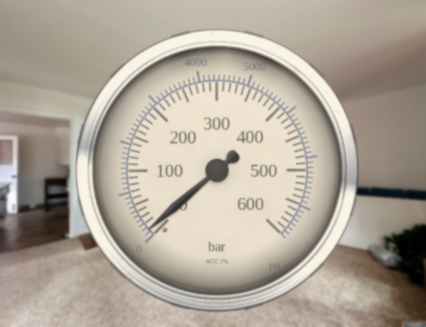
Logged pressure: 10 bar
